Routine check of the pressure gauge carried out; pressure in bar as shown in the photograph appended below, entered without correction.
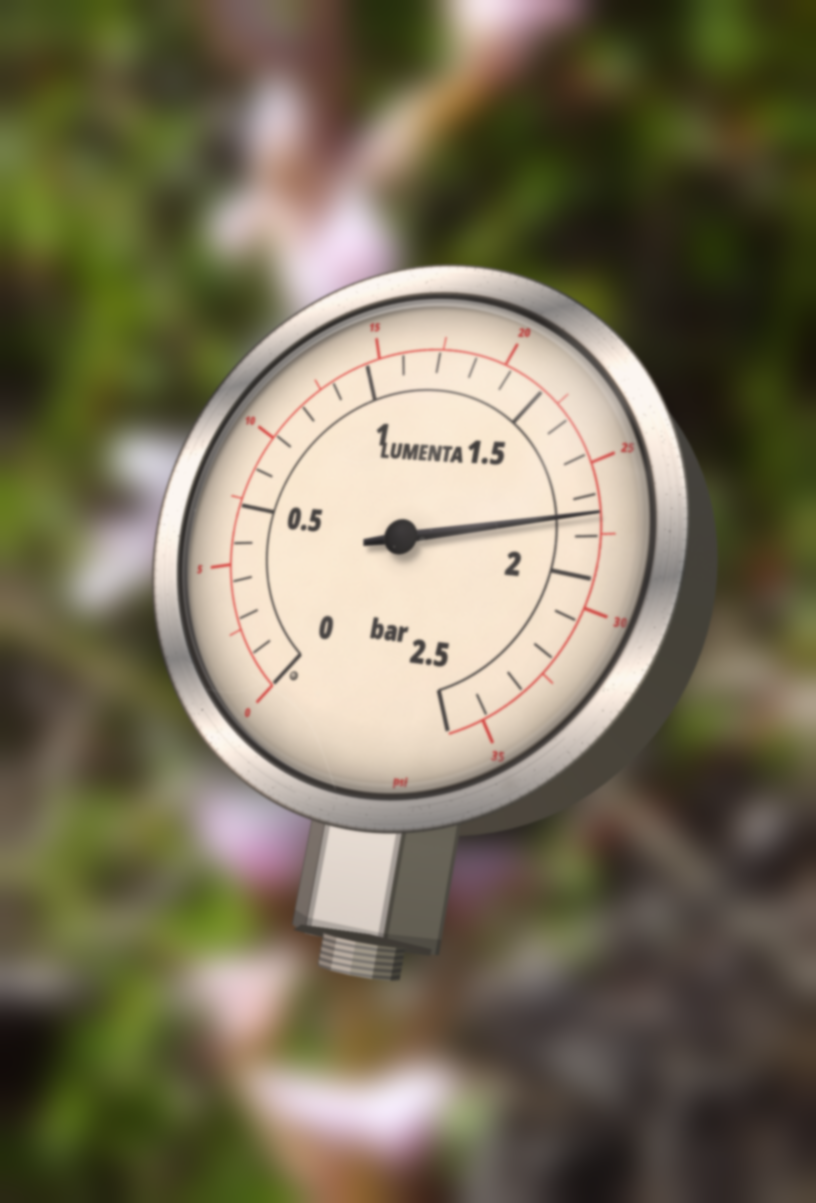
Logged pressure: 1.85 bar
